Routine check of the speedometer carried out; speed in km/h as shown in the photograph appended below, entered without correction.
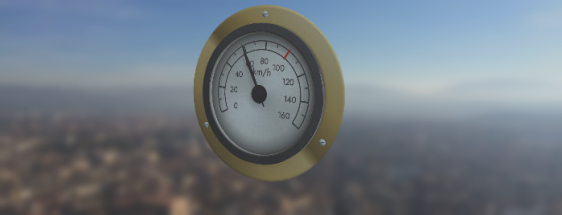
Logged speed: 60 km/h
